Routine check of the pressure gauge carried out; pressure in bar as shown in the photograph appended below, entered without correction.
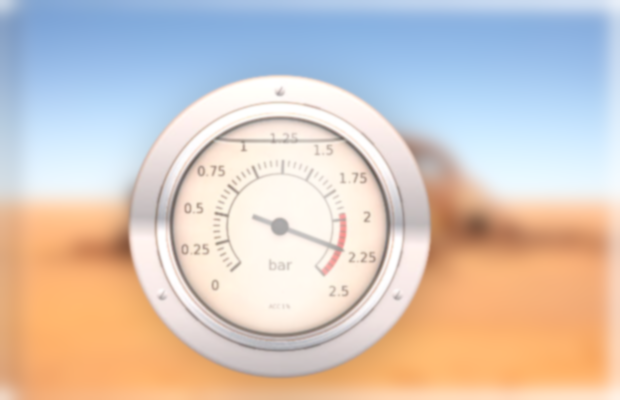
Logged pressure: 2.25 bar
